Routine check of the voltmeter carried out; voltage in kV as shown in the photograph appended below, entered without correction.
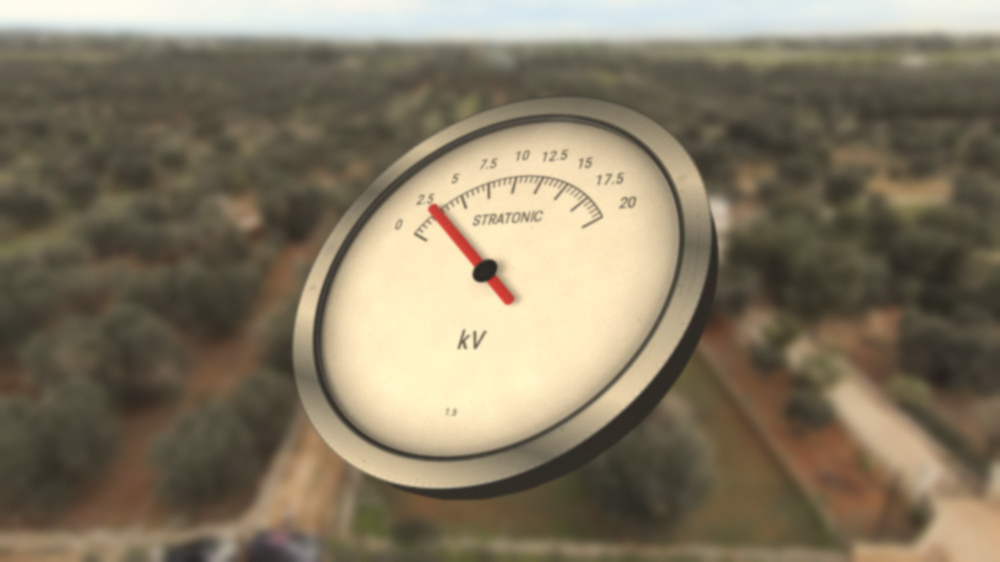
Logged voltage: 2.5 kV
